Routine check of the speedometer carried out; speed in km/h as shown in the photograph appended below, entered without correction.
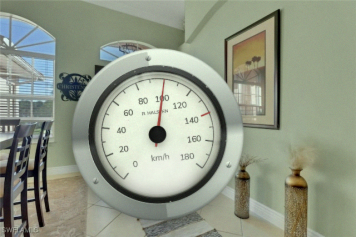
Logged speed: 100 km/h
